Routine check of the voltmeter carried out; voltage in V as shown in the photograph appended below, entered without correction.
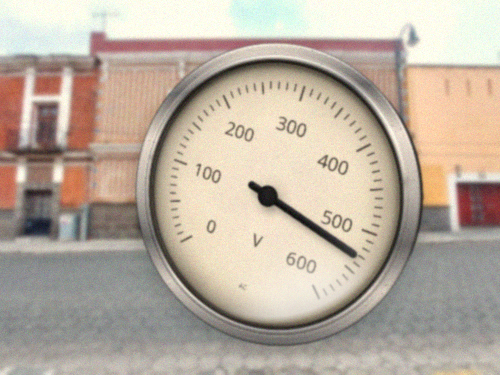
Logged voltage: 530 V
